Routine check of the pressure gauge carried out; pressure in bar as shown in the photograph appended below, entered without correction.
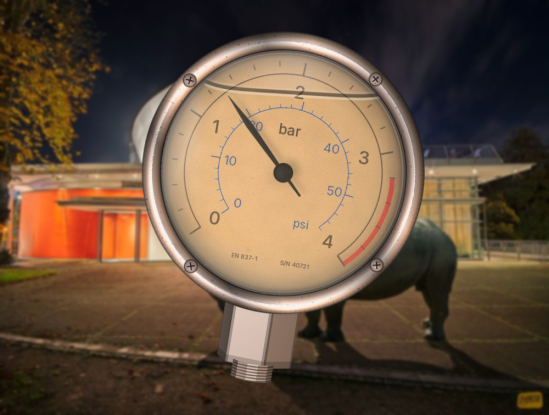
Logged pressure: 1.3 bar
